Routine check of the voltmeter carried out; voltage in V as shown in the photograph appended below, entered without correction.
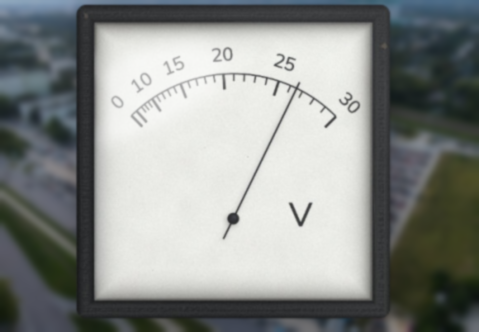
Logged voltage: 26.5 V
